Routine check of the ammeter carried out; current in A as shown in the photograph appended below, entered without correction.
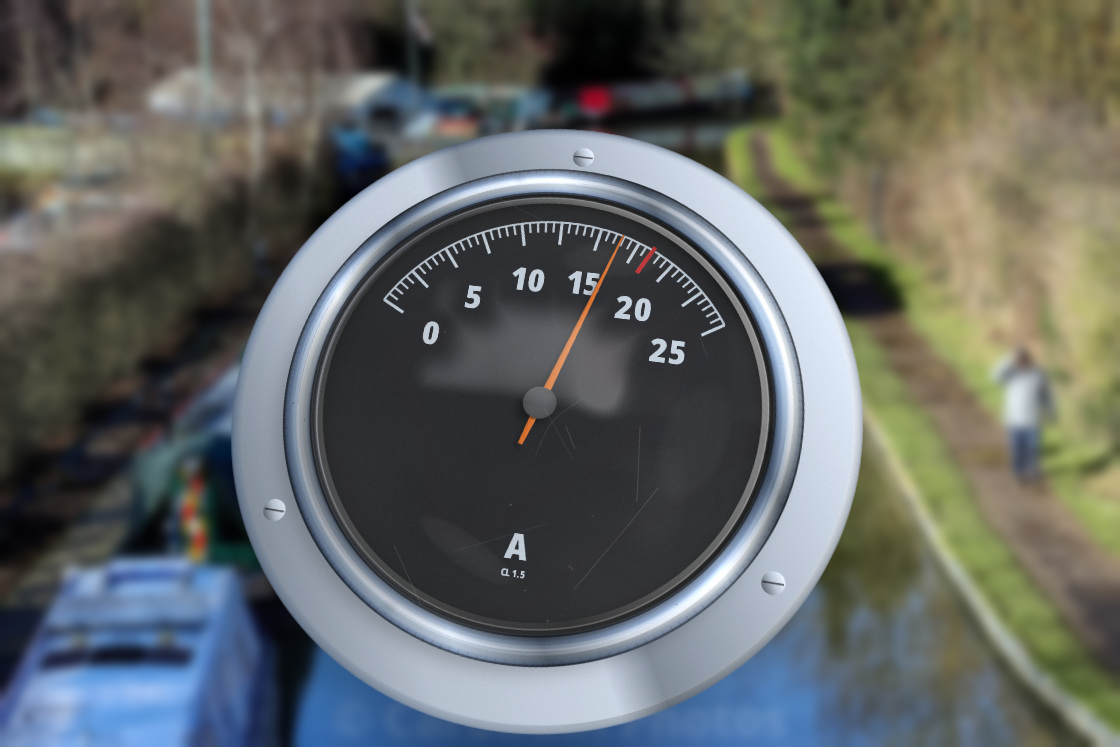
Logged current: 16.5 A
